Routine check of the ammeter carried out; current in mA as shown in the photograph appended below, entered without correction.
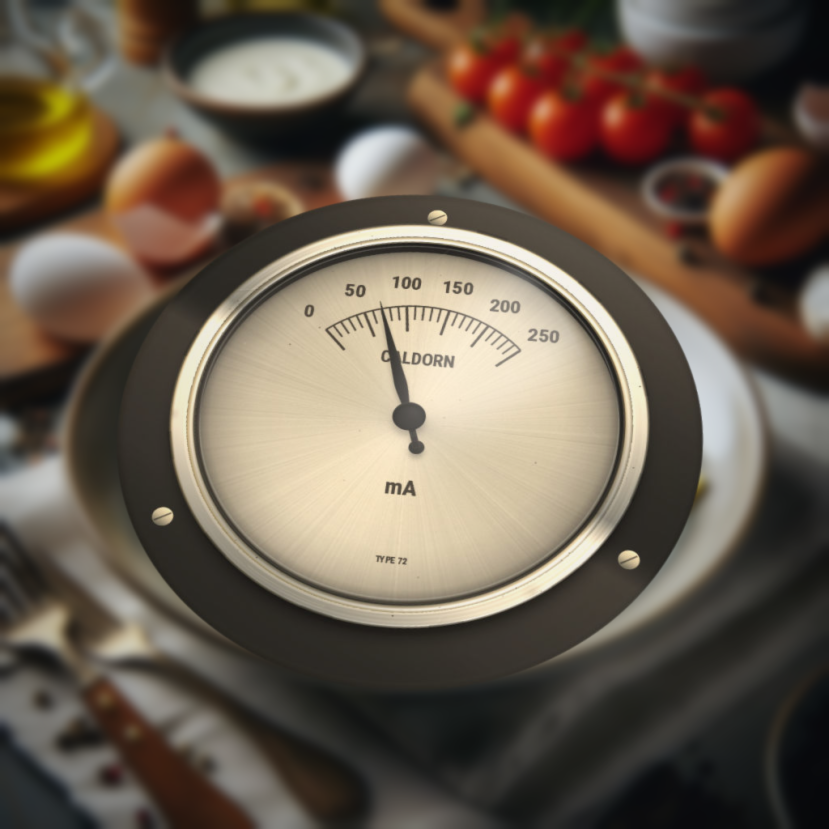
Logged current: 70 mA
